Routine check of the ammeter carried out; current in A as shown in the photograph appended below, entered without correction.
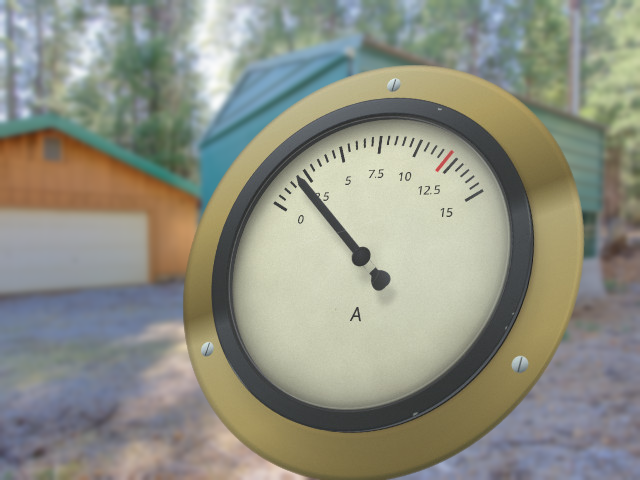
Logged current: 2 A
